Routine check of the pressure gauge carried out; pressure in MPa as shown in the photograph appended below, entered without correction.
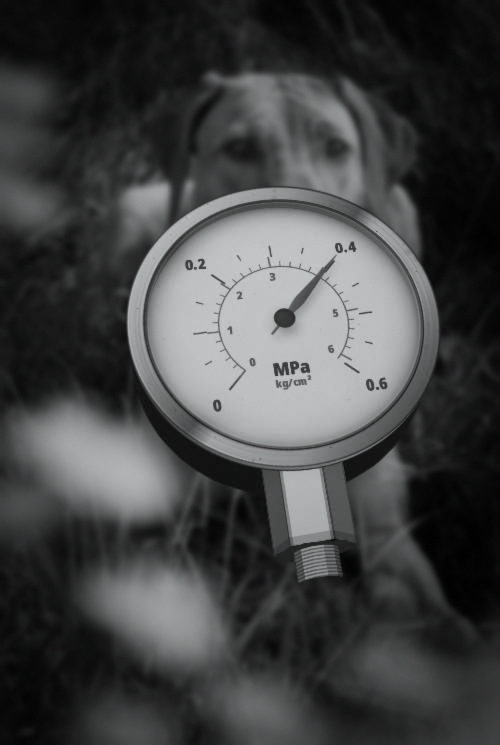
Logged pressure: 0.4 MPa
